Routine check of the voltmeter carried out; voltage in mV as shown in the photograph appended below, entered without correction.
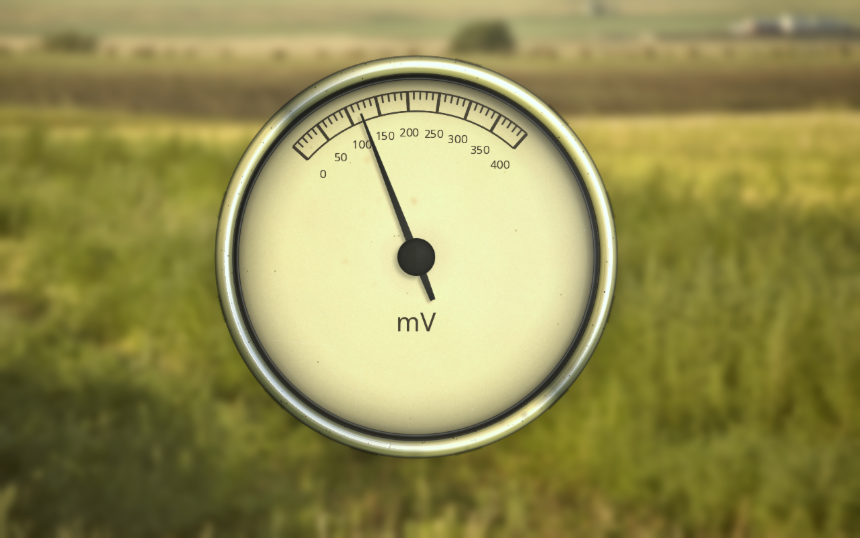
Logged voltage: 120 mV
